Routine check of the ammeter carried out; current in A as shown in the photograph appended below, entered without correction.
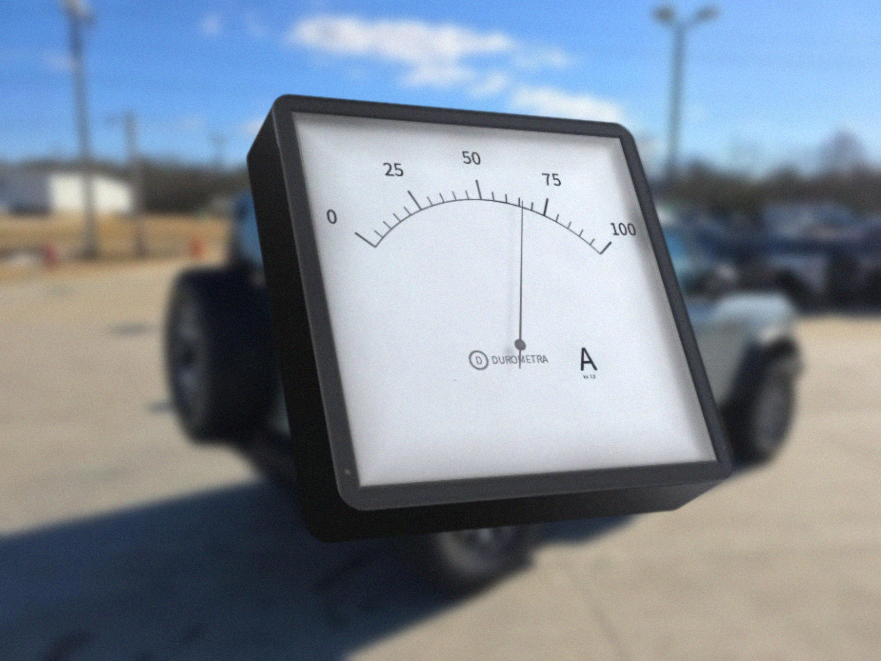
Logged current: 65 A
